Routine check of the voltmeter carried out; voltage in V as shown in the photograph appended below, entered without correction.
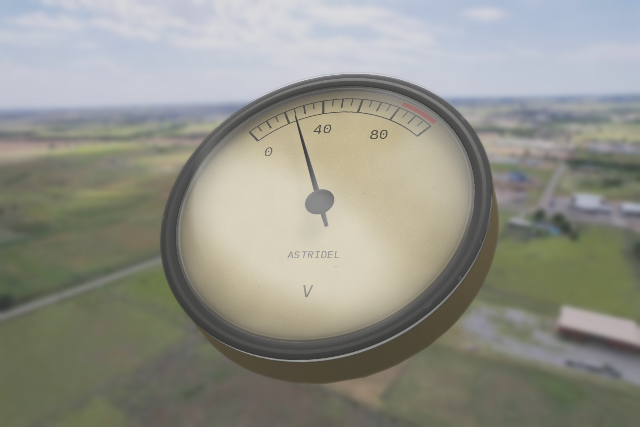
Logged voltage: 25 V
